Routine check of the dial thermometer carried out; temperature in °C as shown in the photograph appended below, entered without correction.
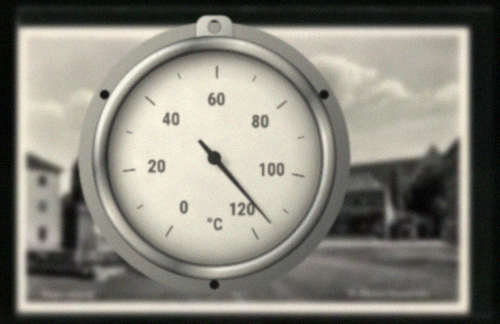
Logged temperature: 115 °C
